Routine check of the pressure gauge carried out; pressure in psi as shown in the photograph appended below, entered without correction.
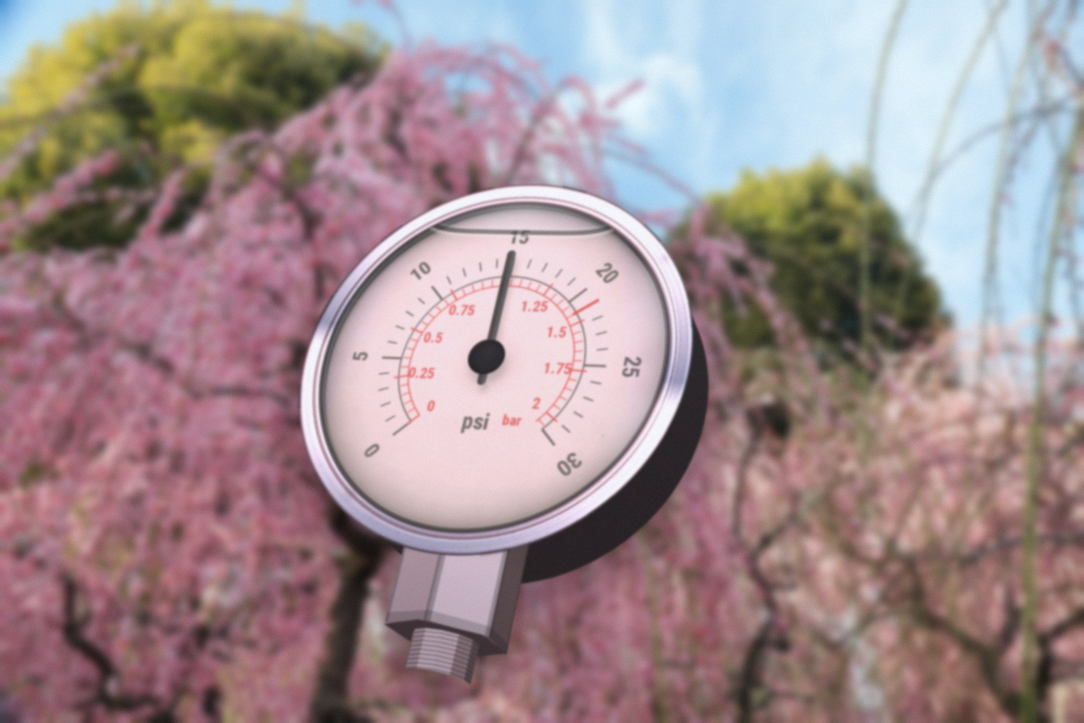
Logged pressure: 15 psi
